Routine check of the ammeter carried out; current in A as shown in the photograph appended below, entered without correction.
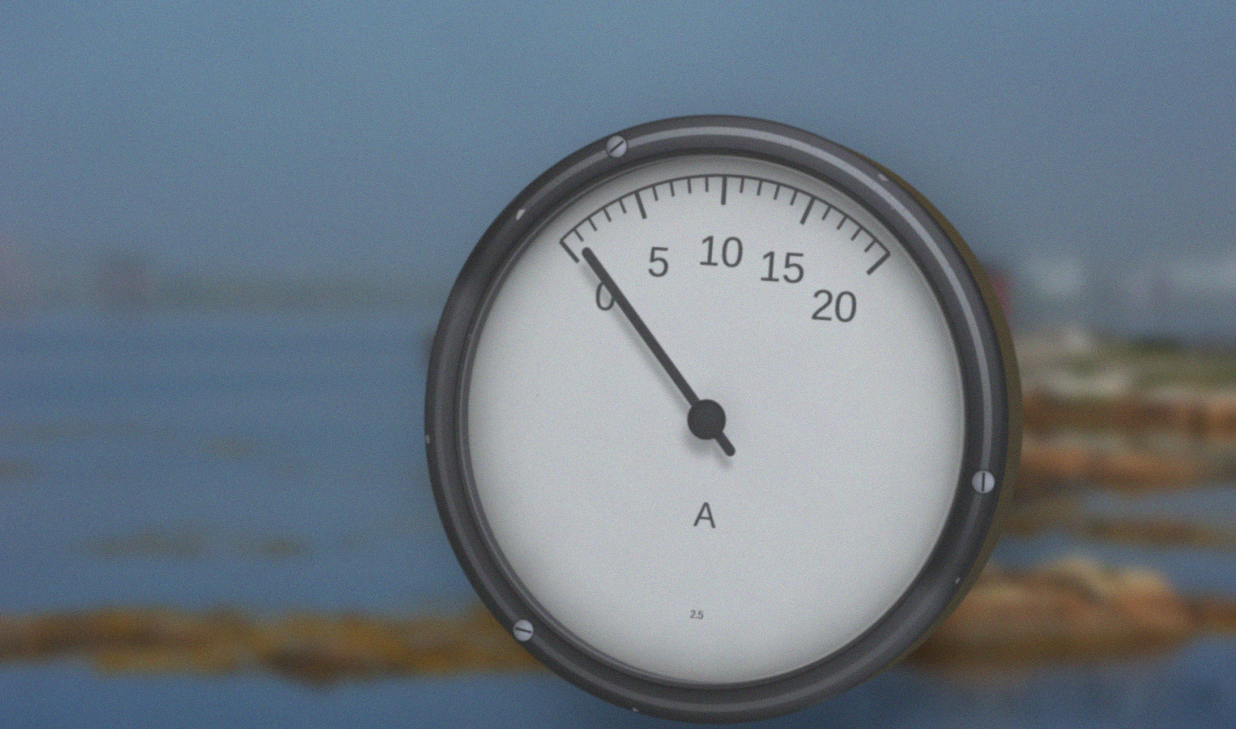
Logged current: 1 A
